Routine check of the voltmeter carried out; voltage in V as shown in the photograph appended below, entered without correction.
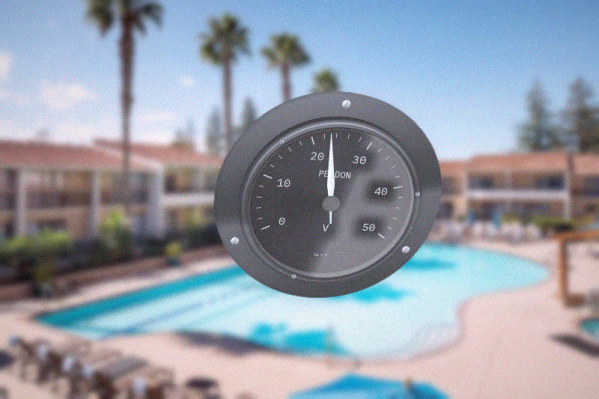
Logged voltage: 23 V
